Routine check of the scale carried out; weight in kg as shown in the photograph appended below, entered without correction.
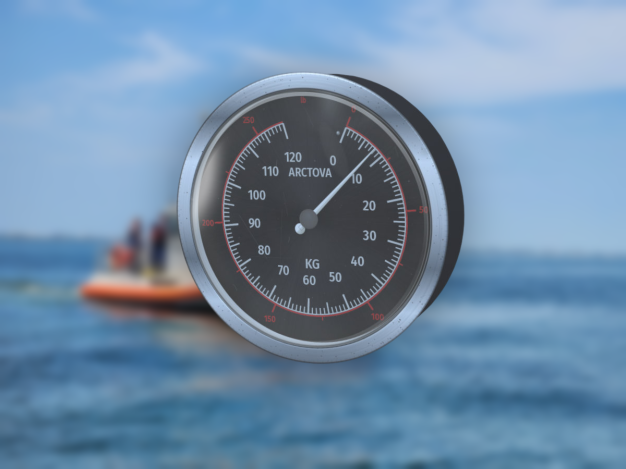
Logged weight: 8 kg
